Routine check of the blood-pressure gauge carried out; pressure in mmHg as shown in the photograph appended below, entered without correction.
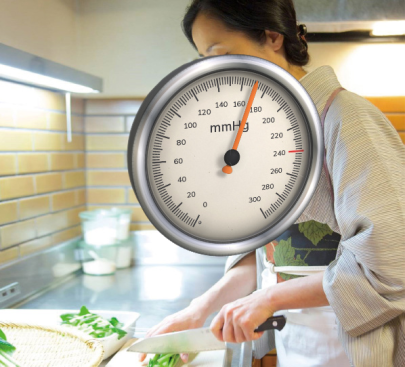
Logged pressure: 170 mmHg
